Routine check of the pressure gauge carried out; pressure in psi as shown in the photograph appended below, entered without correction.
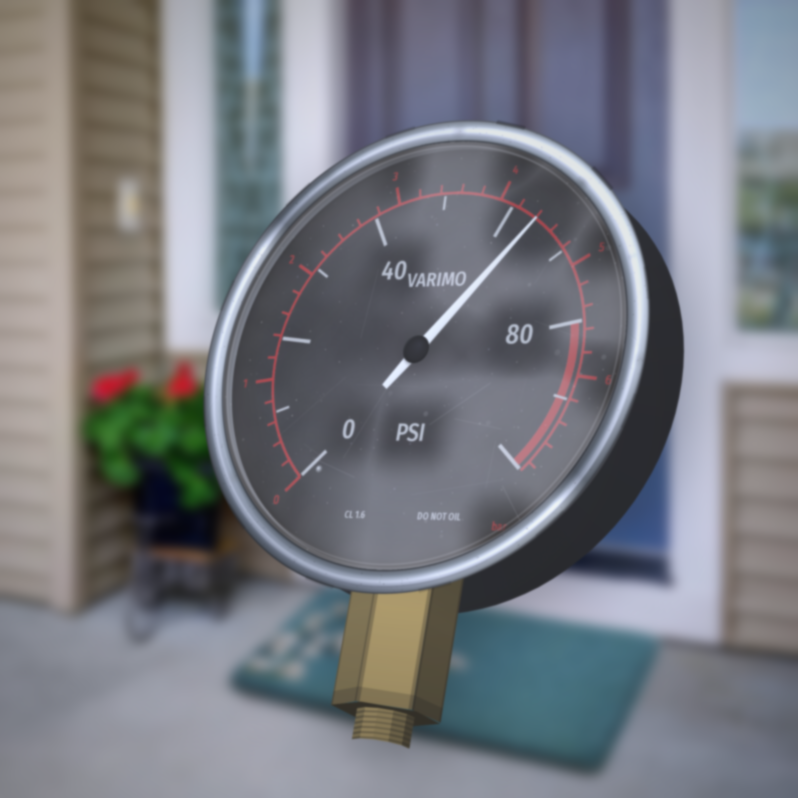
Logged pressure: 65 psi
